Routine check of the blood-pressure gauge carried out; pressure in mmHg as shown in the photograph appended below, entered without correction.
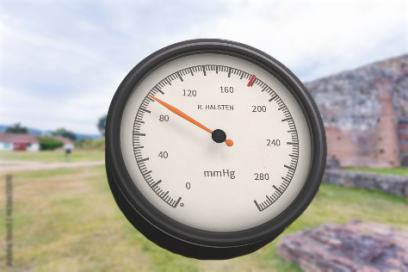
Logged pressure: 90 mmHg
